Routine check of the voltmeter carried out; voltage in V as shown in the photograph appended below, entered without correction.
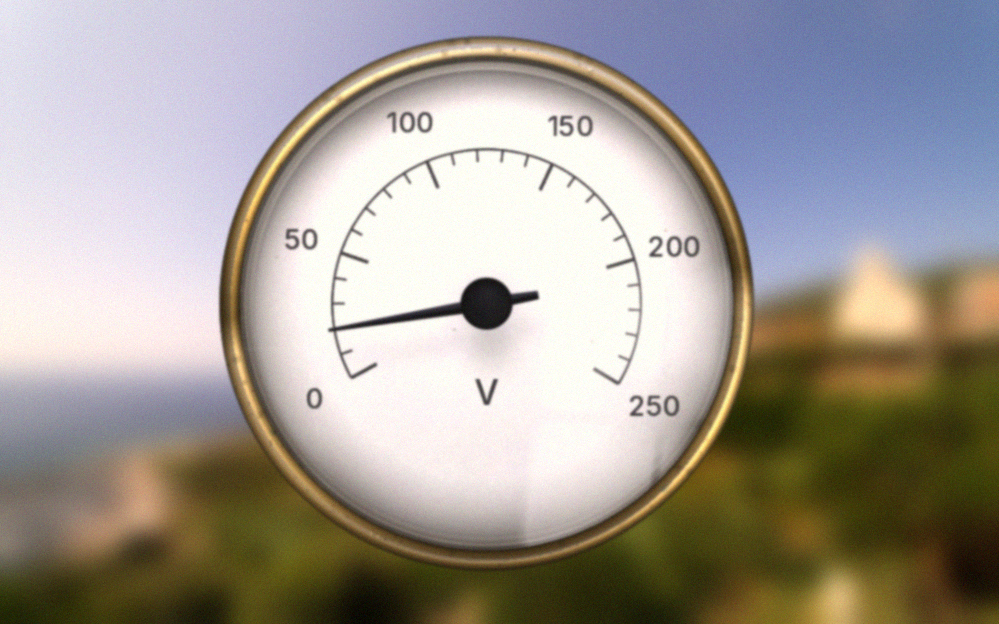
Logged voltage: 20 V
